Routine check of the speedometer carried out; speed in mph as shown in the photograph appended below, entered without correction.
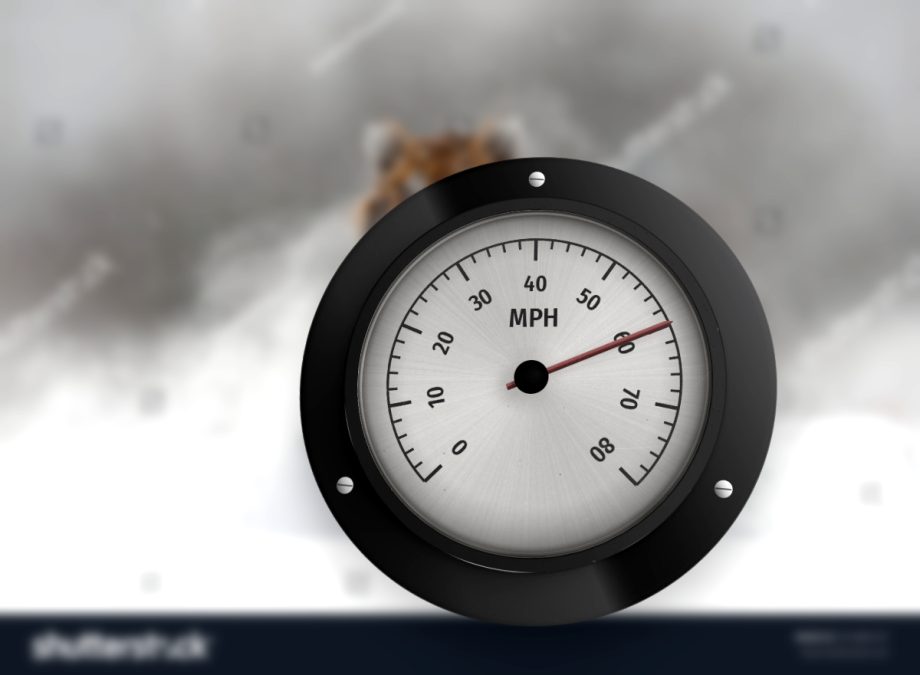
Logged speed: 60 mph
